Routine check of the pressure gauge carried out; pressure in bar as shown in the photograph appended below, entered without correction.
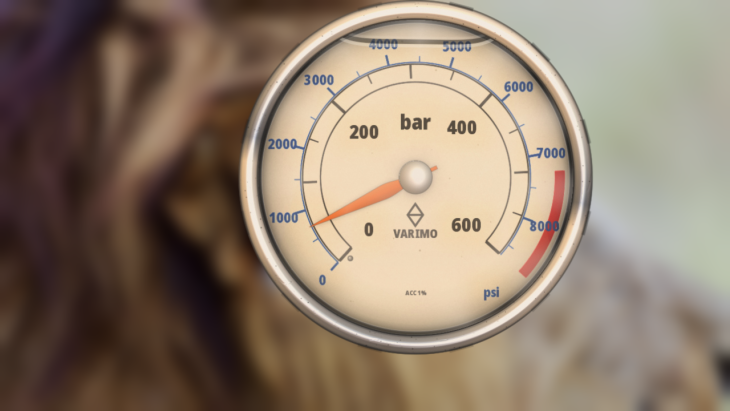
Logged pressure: 50 bar
